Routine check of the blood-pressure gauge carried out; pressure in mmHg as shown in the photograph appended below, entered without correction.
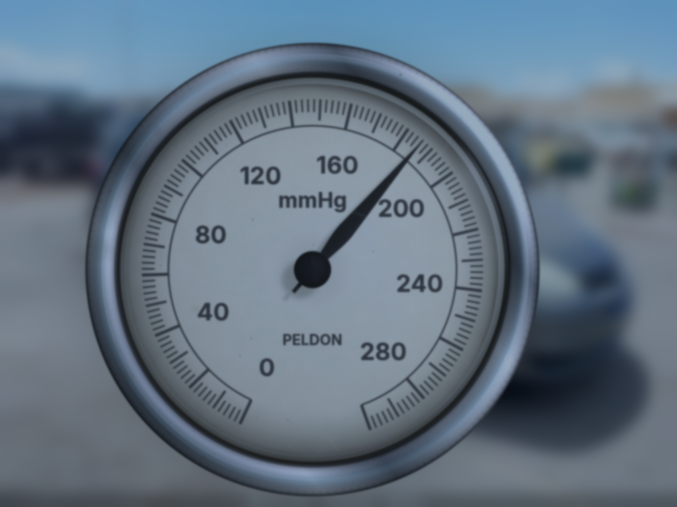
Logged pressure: 186 mmHg
